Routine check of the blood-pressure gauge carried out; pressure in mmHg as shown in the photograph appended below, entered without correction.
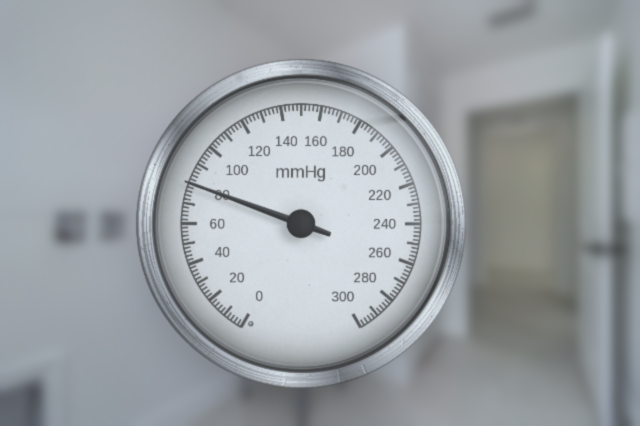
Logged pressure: 80 mmHg
